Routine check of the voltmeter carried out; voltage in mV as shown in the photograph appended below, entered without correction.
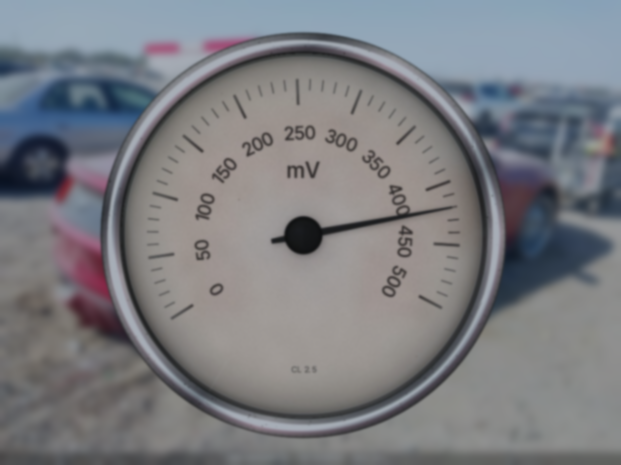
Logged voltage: 420 mV
